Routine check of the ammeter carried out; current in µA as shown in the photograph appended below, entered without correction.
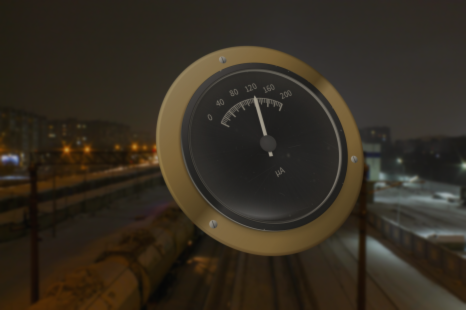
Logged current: 120 µA
